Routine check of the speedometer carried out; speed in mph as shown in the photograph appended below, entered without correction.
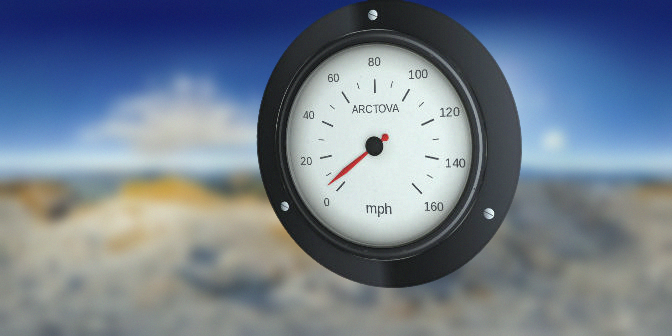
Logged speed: 5 mph
